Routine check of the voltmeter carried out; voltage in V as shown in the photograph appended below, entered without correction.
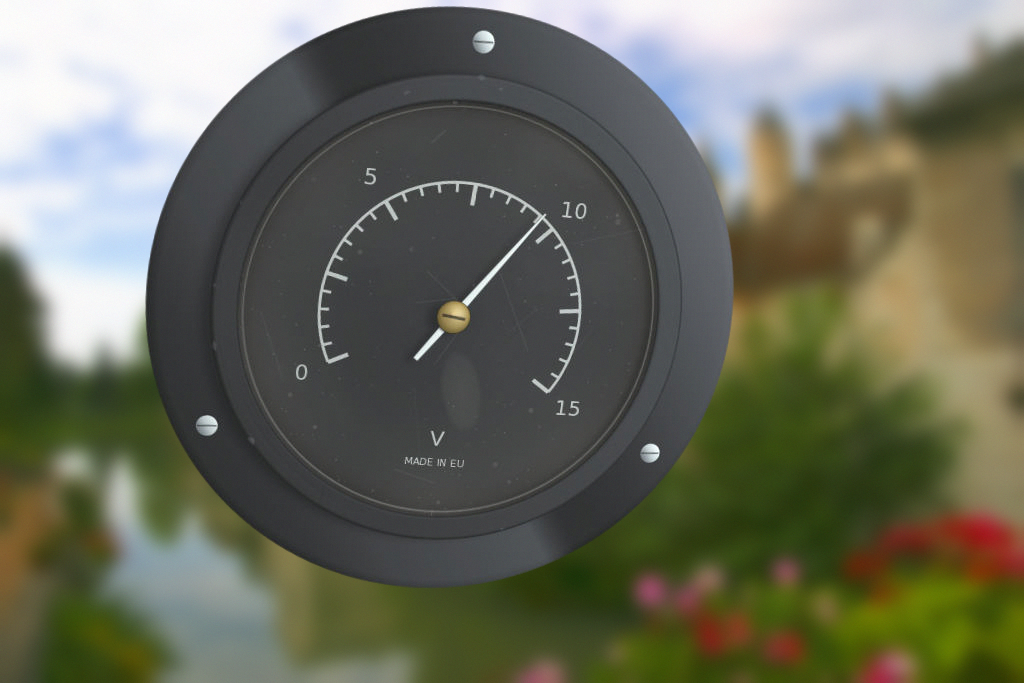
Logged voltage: 9.5 V
